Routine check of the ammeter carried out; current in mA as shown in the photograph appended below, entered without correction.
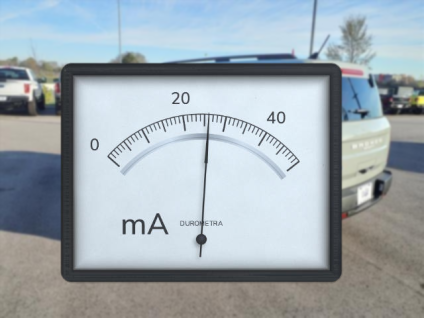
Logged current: 26 mA
